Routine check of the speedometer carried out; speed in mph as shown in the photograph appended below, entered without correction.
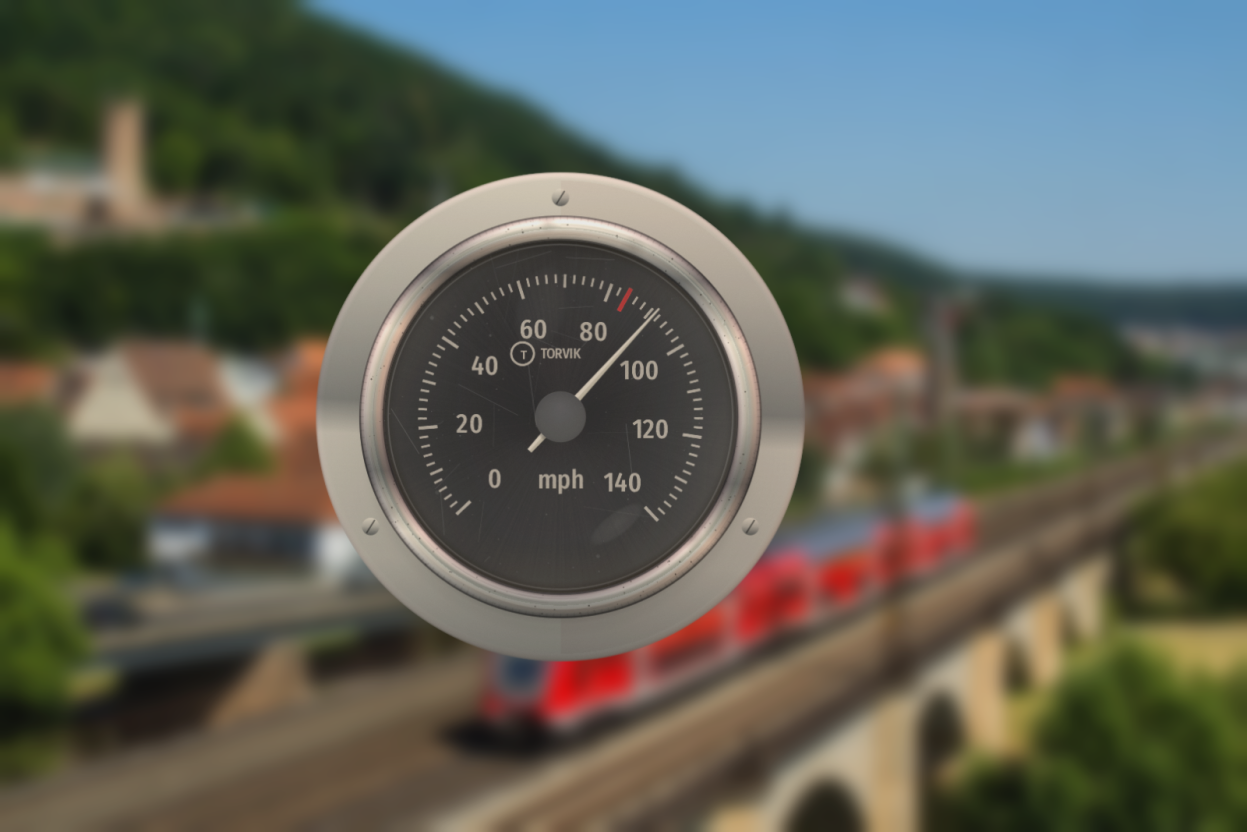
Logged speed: 91 mph
